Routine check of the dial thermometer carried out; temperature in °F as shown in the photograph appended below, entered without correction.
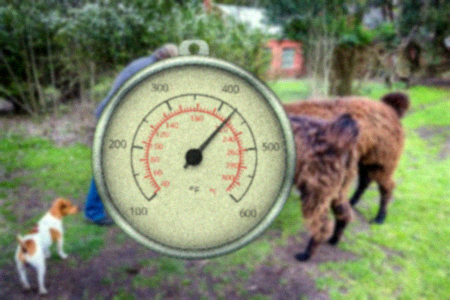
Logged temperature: 425 °F
